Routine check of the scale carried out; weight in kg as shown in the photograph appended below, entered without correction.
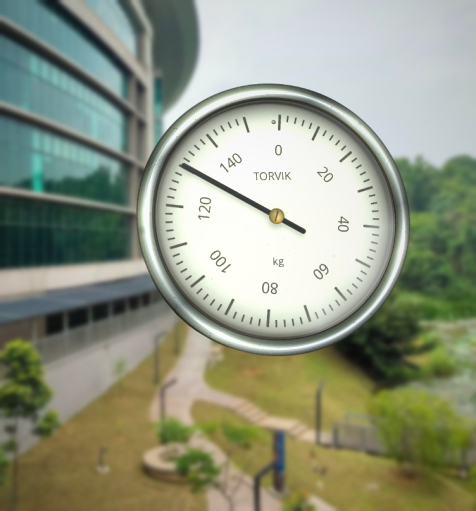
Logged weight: 130 kg
